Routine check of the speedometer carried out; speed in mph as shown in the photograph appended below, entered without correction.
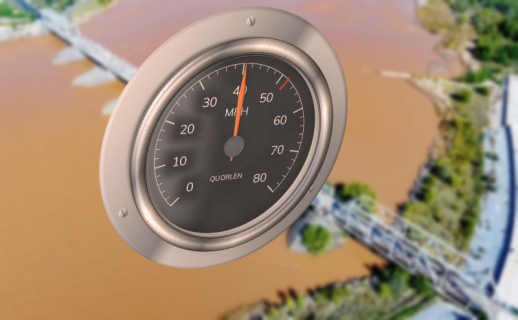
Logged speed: 40 mph
